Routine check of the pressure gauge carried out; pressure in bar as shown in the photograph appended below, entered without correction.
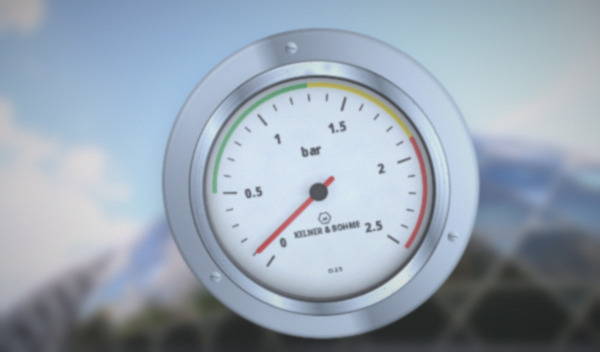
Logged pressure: 0.1 bar
